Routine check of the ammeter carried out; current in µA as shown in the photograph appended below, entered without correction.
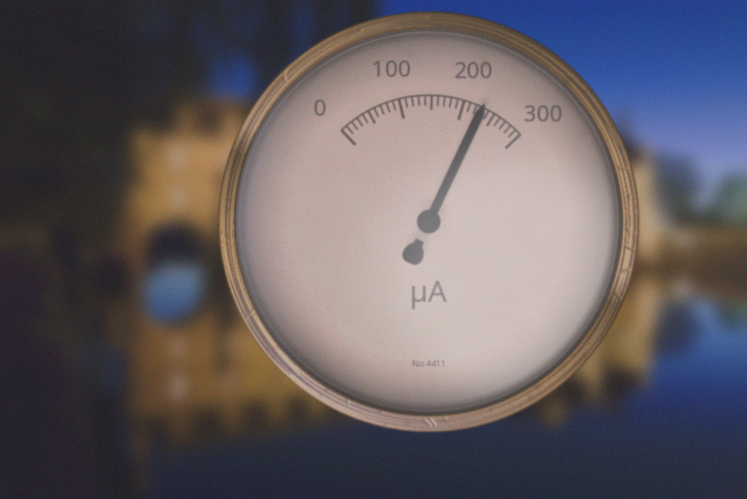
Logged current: 230 µA
